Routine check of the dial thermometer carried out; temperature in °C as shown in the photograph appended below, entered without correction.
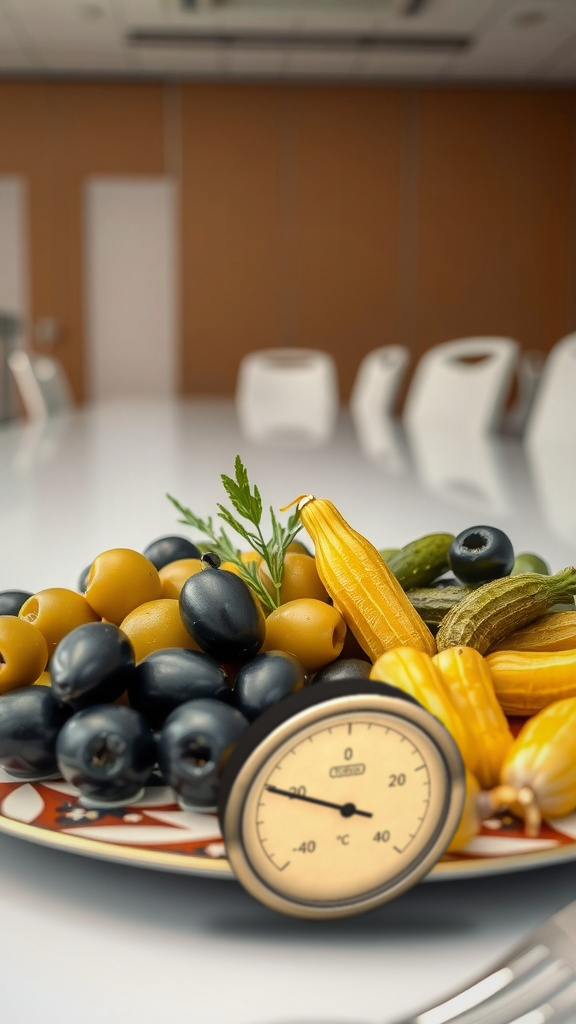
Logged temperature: -20 °C
